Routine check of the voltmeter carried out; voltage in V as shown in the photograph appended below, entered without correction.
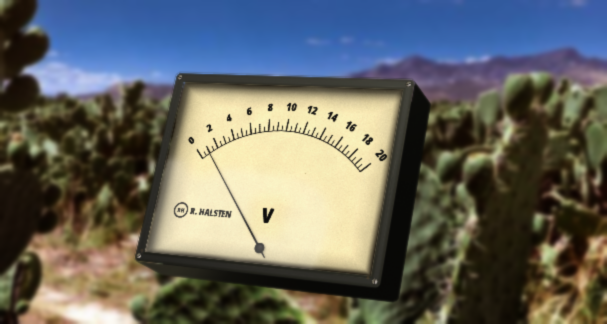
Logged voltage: 1 V
